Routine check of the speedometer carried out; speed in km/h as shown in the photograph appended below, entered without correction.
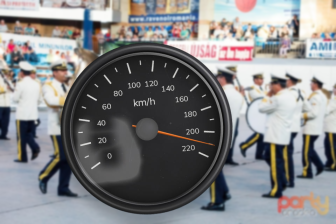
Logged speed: 210 km/h
